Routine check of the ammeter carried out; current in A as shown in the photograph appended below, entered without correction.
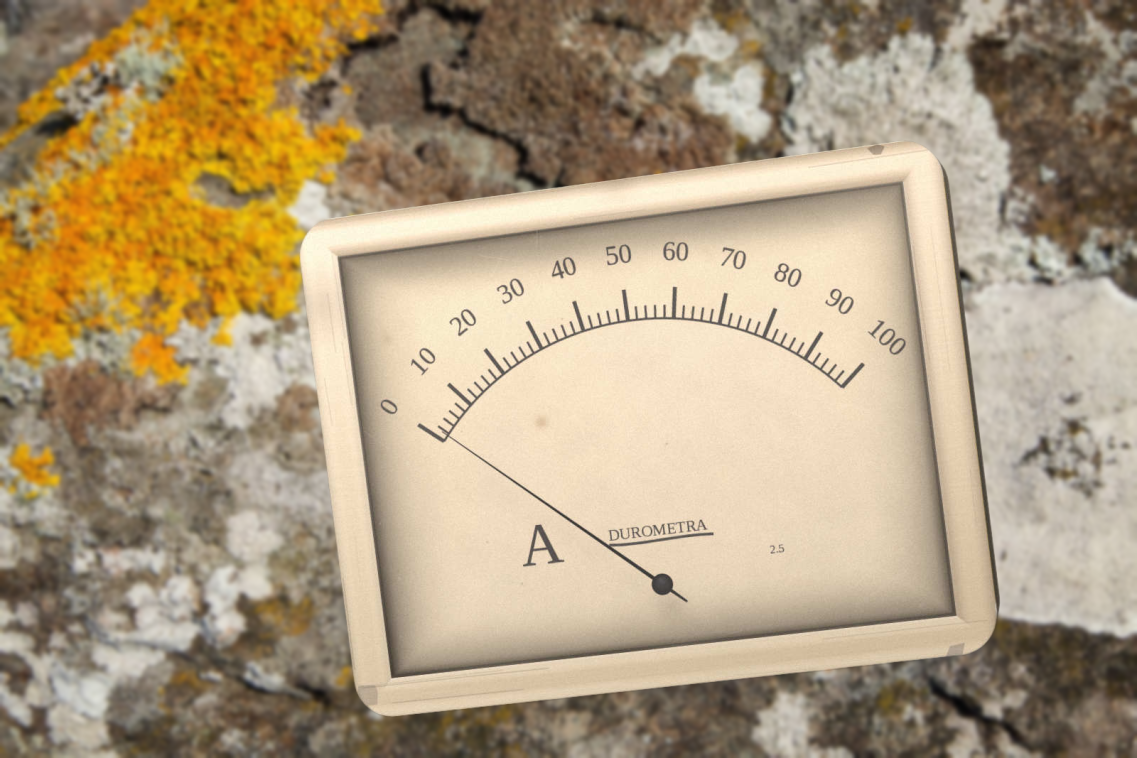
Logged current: 2 A
